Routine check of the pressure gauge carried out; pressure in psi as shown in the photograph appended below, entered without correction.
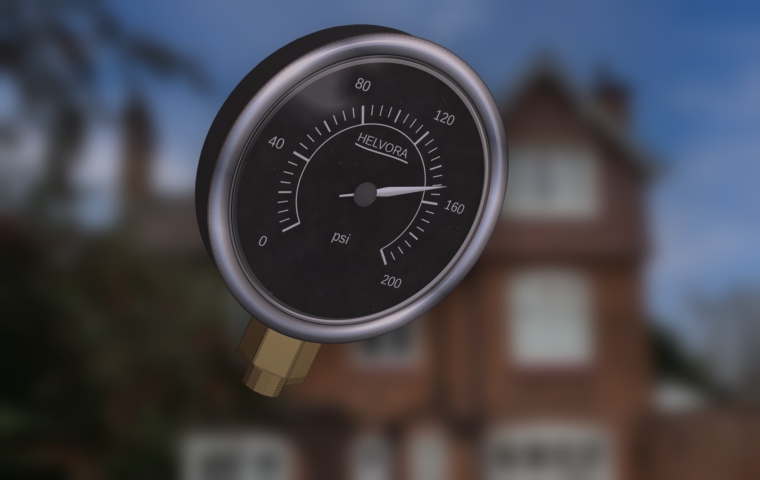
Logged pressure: 150 psi
